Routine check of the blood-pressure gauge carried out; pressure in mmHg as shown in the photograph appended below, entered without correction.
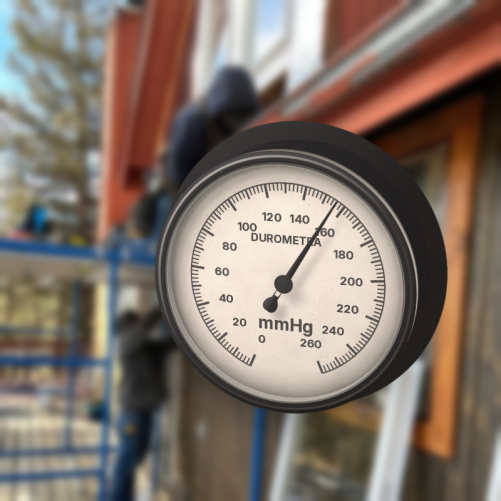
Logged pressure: 156 mmHg
